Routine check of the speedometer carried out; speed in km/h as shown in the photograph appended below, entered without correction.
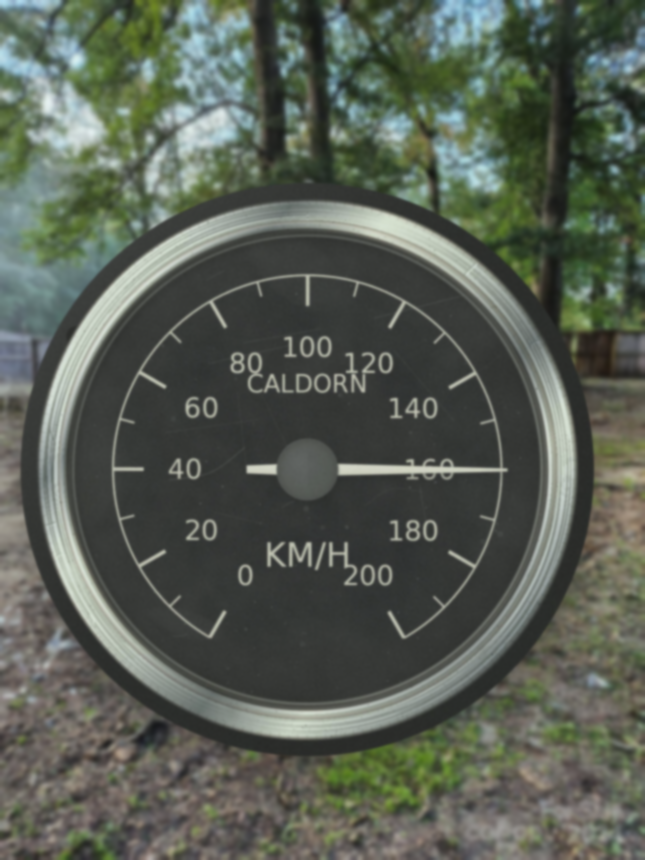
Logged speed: 160 km/h
